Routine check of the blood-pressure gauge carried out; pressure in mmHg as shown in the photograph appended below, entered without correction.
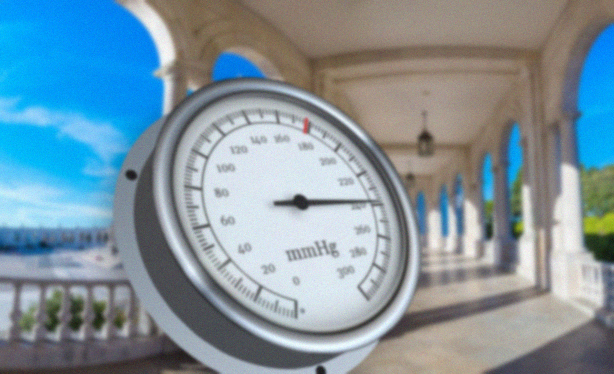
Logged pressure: 240 mmHg
